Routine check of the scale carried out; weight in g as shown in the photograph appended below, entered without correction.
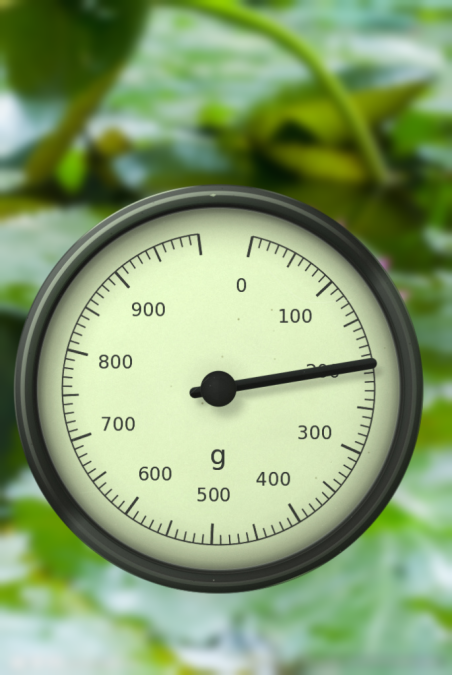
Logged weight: 200 g
